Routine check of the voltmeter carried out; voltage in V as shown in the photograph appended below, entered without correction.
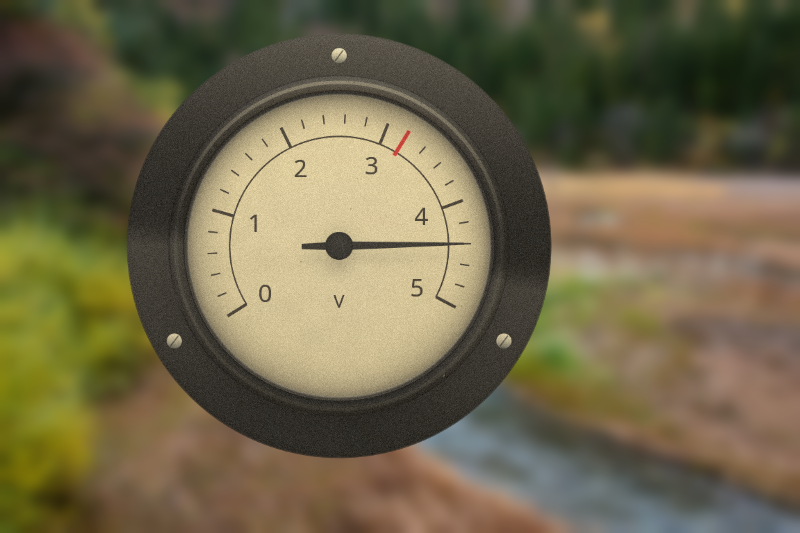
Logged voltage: 4.4 V
